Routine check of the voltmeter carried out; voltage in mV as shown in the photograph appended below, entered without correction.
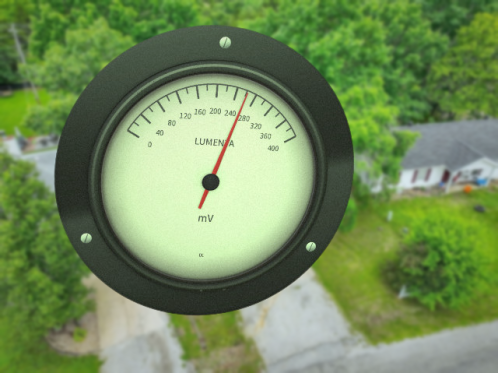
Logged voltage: 260 mV
